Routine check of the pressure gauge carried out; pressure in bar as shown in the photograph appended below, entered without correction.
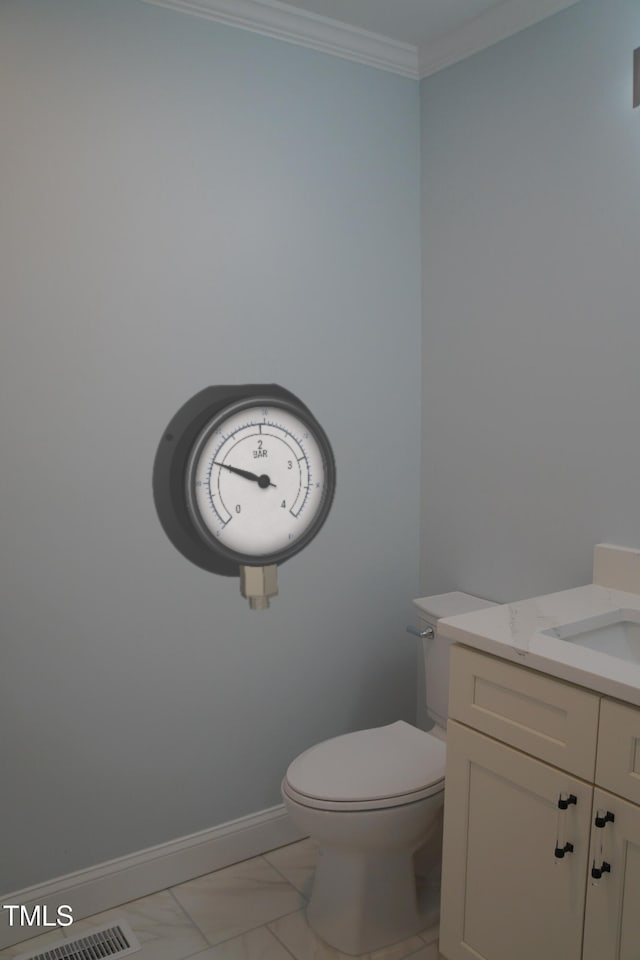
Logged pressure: 1 bar
